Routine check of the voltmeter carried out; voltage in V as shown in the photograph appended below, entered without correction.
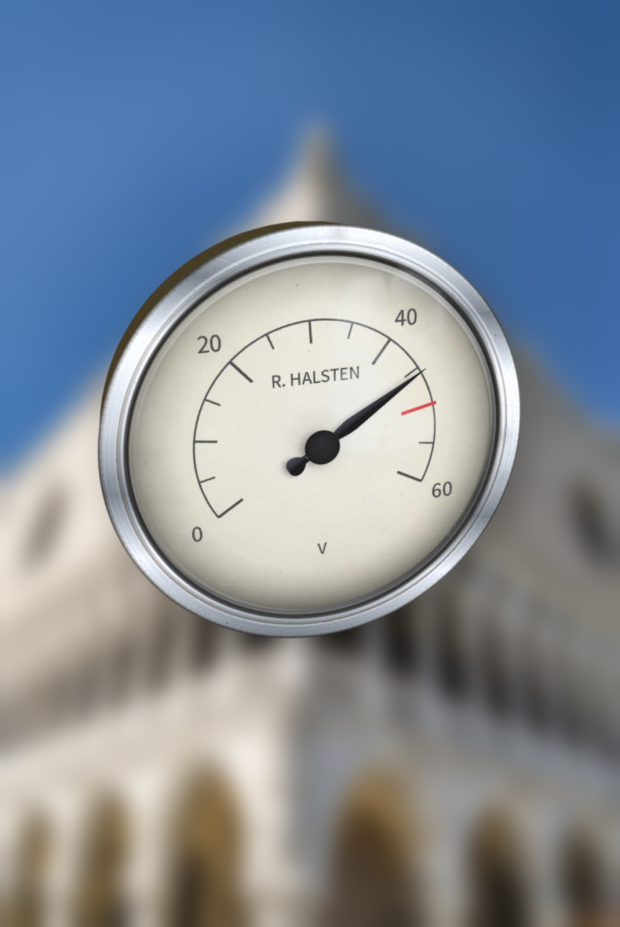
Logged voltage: 45 V
